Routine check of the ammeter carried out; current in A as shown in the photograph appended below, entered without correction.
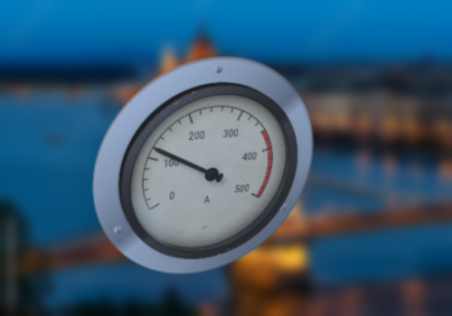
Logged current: 120 A
